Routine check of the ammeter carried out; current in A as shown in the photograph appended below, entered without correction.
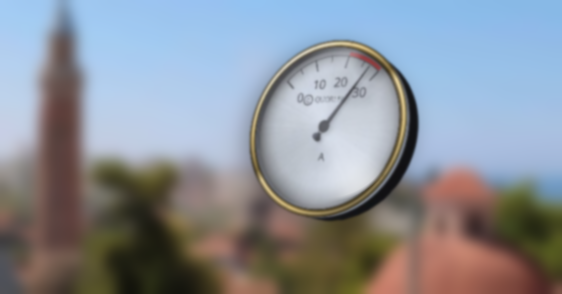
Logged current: 27.5 A
